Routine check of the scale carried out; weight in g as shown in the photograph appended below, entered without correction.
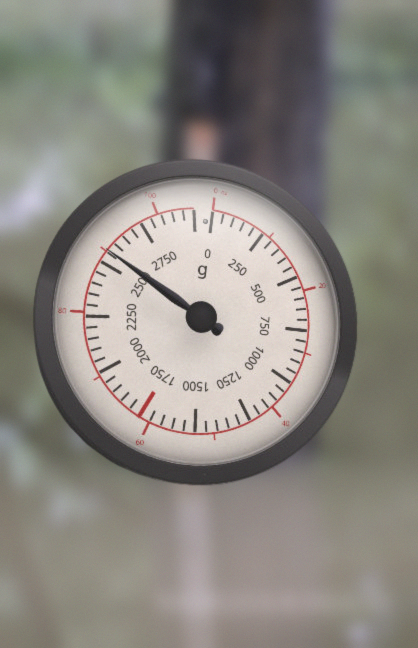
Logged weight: 2550 g
